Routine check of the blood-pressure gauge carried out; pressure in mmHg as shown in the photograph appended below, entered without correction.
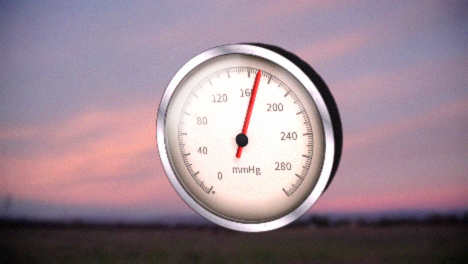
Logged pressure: 170 mmHg
